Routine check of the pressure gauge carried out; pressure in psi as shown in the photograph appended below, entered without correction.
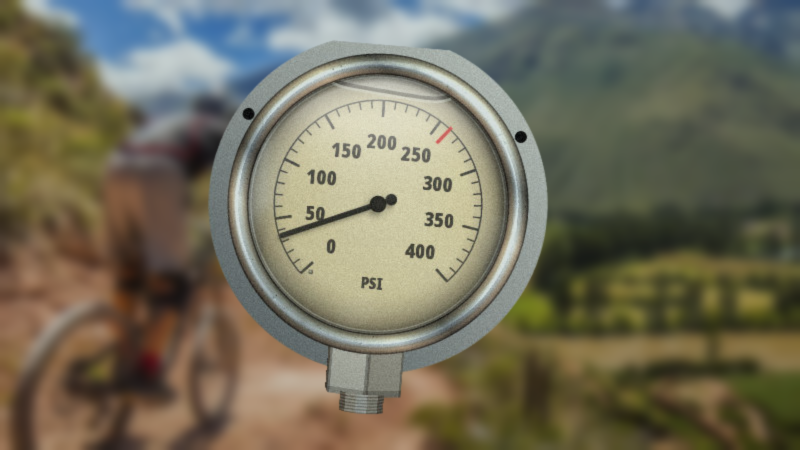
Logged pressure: 35 psi
